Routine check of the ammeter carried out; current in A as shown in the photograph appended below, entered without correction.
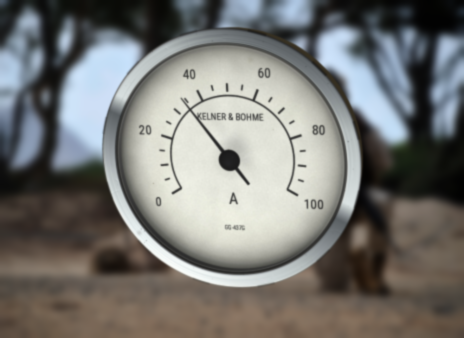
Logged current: 35 A
